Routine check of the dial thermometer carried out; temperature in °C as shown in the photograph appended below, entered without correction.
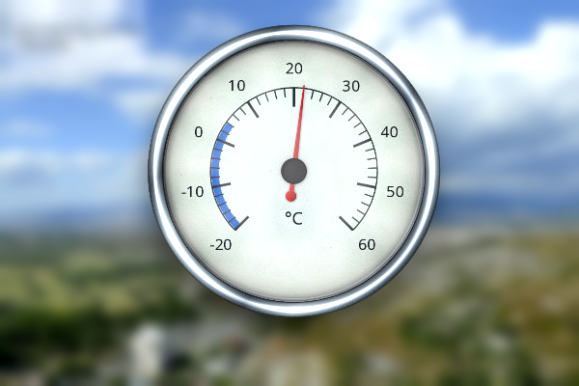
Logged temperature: 22 °C
